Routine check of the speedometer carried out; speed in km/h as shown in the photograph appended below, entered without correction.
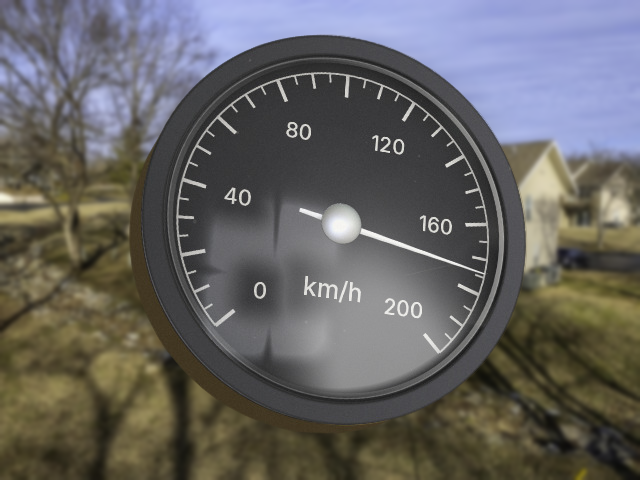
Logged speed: 175 km/h
